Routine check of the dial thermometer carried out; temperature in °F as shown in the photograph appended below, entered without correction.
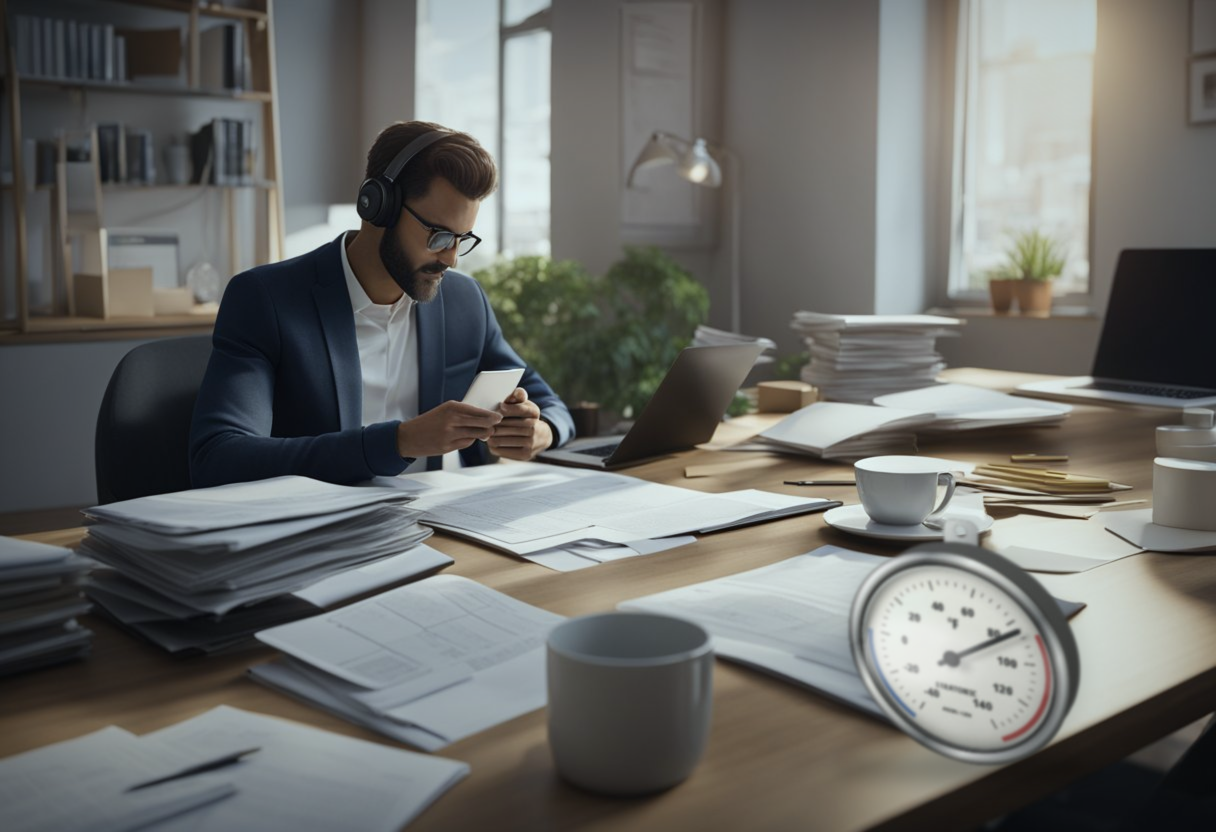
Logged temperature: 84 °F
